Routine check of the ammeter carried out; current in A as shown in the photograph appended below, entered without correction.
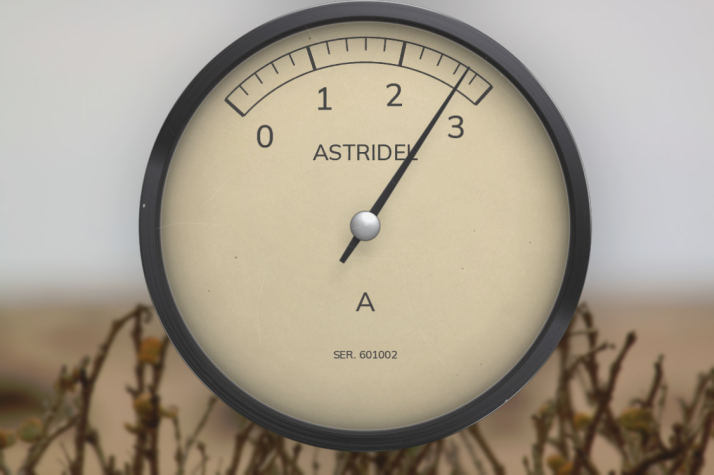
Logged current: 2.7 A
